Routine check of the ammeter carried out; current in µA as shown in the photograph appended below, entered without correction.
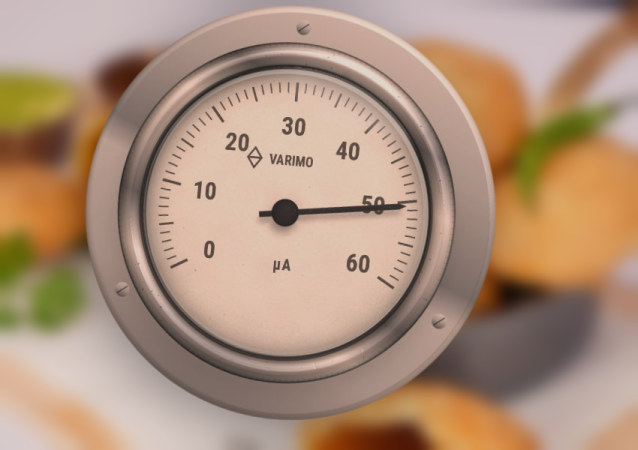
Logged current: 50.5 µA
